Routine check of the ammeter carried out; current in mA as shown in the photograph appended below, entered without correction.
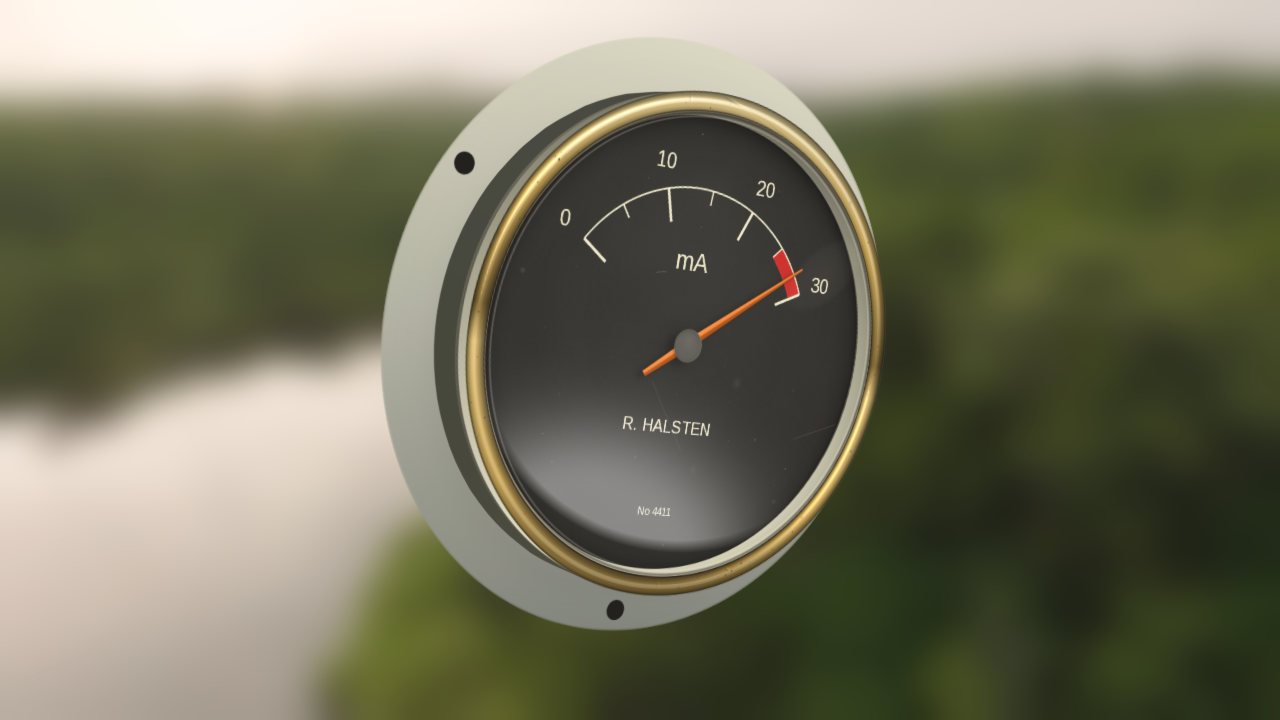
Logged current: 27.5 mA
